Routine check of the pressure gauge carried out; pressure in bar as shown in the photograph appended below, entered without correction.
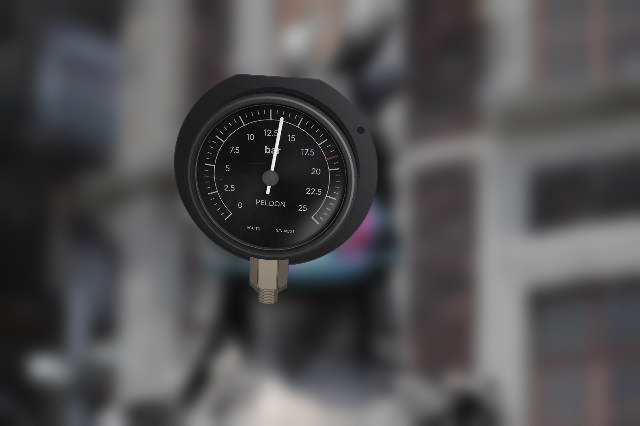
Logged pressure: 13.5 bar
